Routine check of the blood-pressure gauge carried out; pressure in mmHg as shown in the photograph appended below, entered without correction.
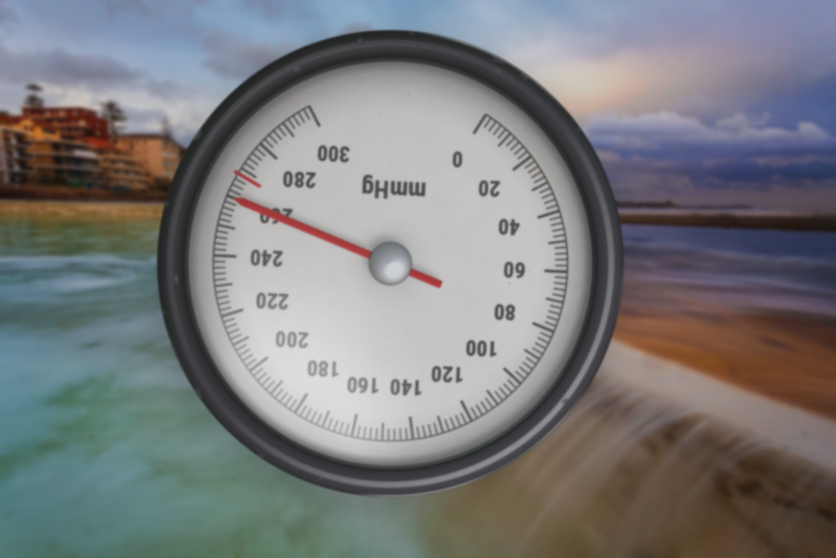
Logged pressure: 260 mmHg
